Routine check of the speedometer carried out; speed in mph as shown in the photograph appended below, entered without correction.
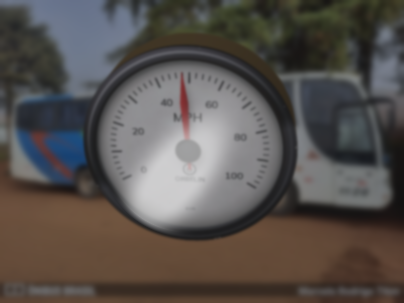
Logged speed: 48 mph
